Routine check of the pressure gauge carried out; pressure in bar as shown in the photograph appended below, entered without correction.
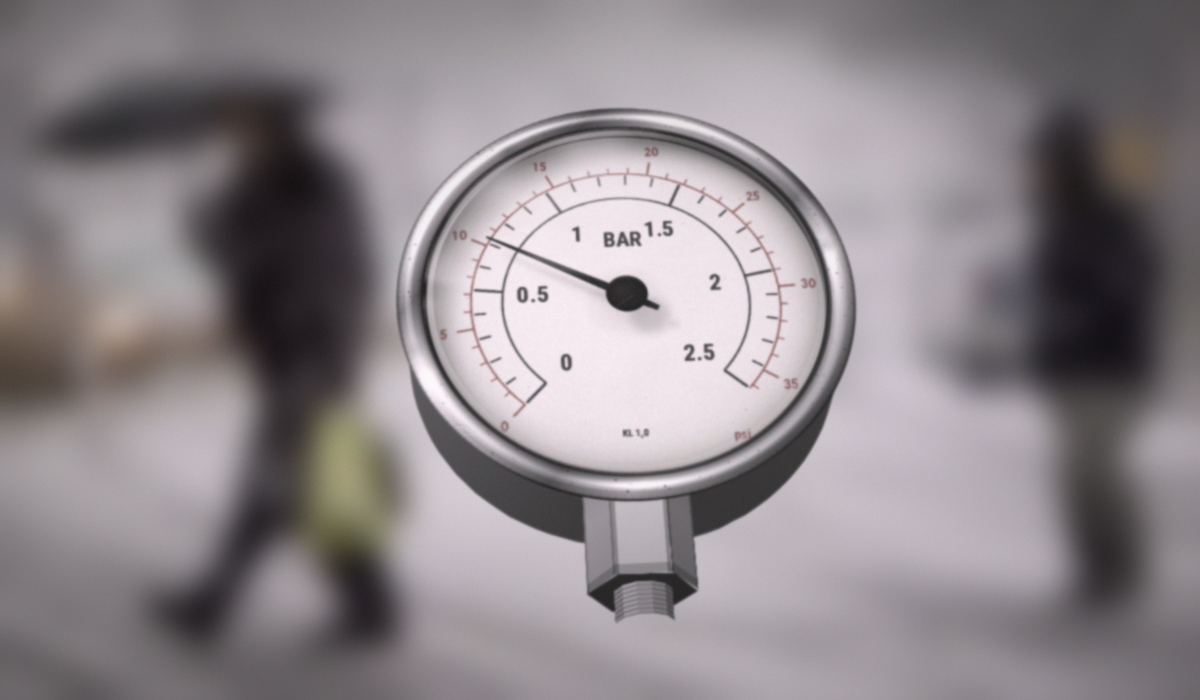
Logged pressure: 0.7 bar
